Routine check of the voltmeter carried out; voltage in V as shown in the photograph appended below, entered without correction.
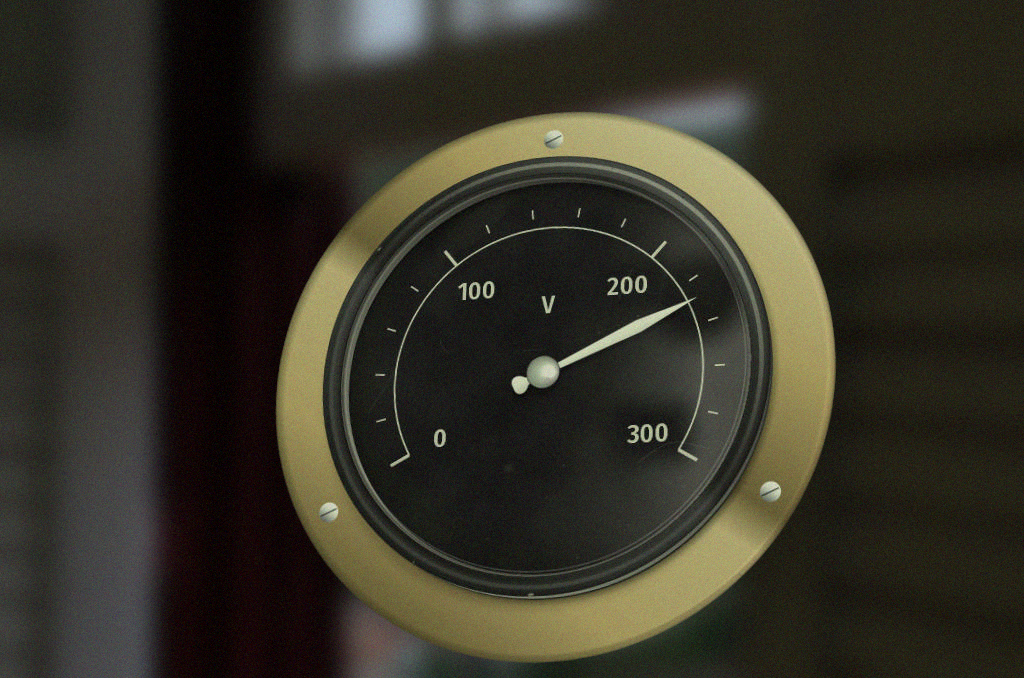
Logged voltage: 230 V
